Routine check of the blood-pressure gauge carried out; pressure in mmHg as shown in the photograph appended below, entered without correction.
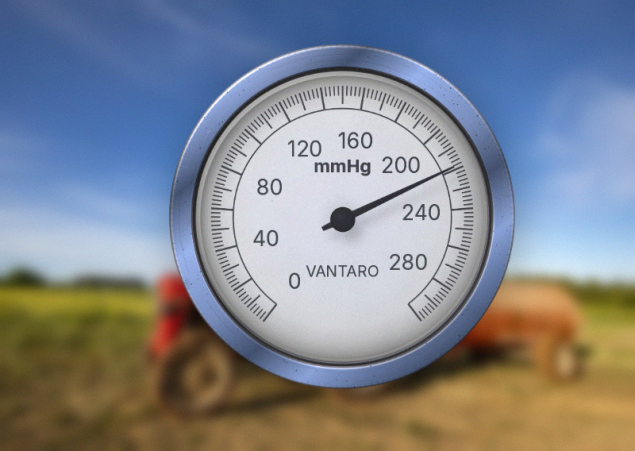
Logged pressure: 218 mmHg
